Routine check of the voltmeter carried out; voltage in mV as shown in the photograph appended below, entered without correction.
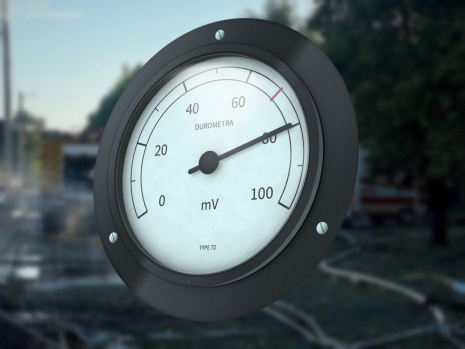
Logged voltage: 80 mV
